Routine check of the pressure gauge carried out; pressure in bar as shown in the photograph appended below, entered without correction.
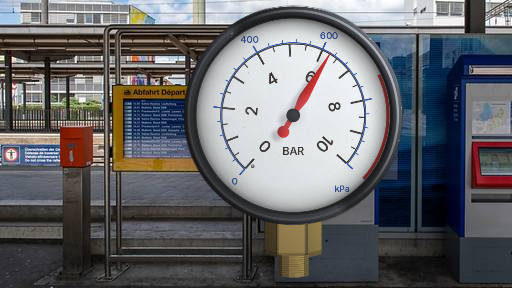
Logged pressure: 6.25 bar
